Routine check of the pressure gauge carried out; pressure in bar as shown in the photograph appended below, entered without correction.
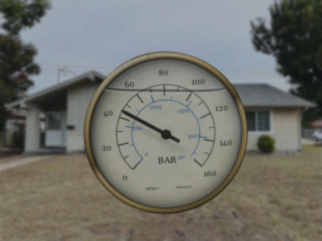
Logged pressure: 45 bar
